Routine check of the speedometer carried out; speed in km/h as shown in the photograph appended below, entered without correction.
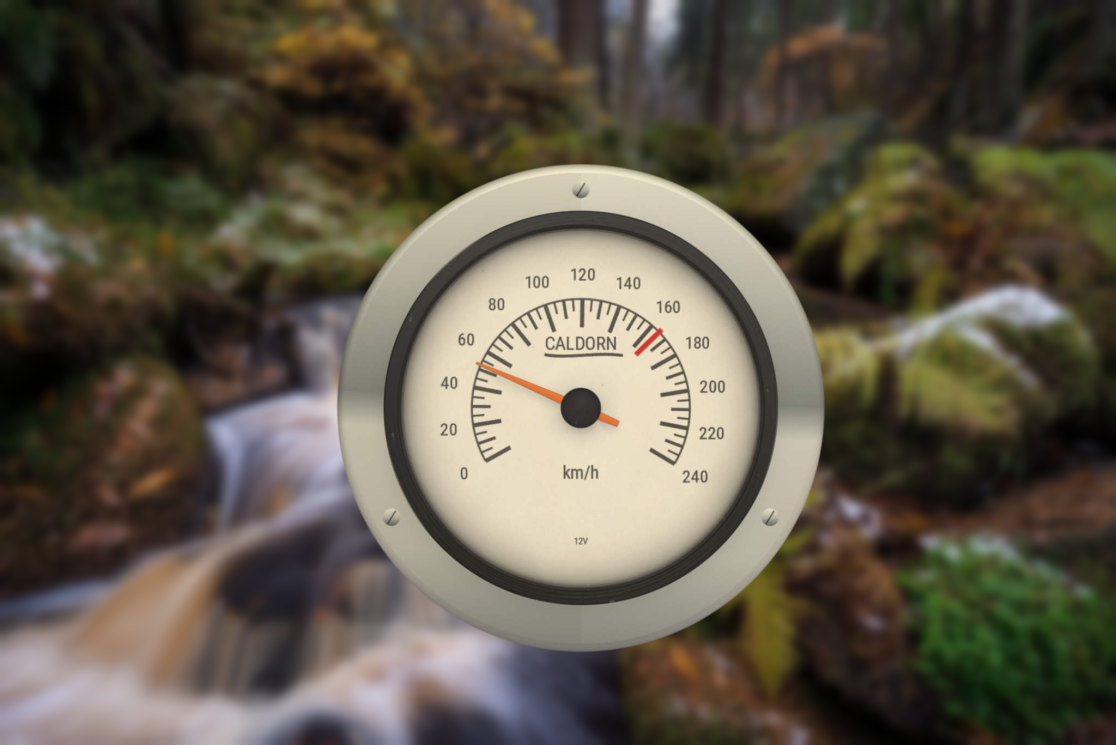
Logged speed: 52.5 km/h
